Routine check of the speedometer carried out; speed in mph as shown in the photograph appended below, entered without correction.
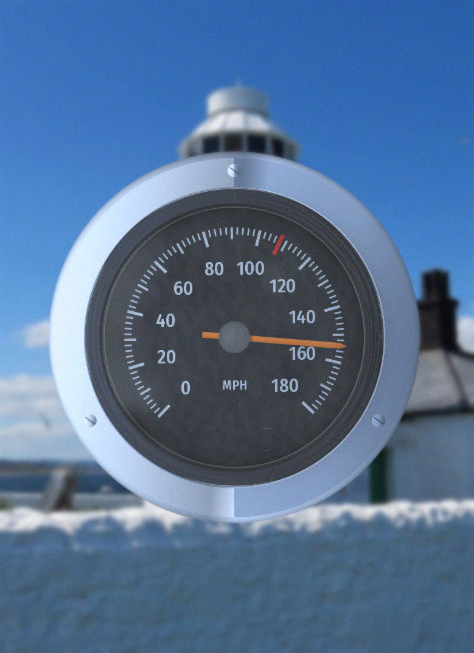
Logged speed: 154 mph
